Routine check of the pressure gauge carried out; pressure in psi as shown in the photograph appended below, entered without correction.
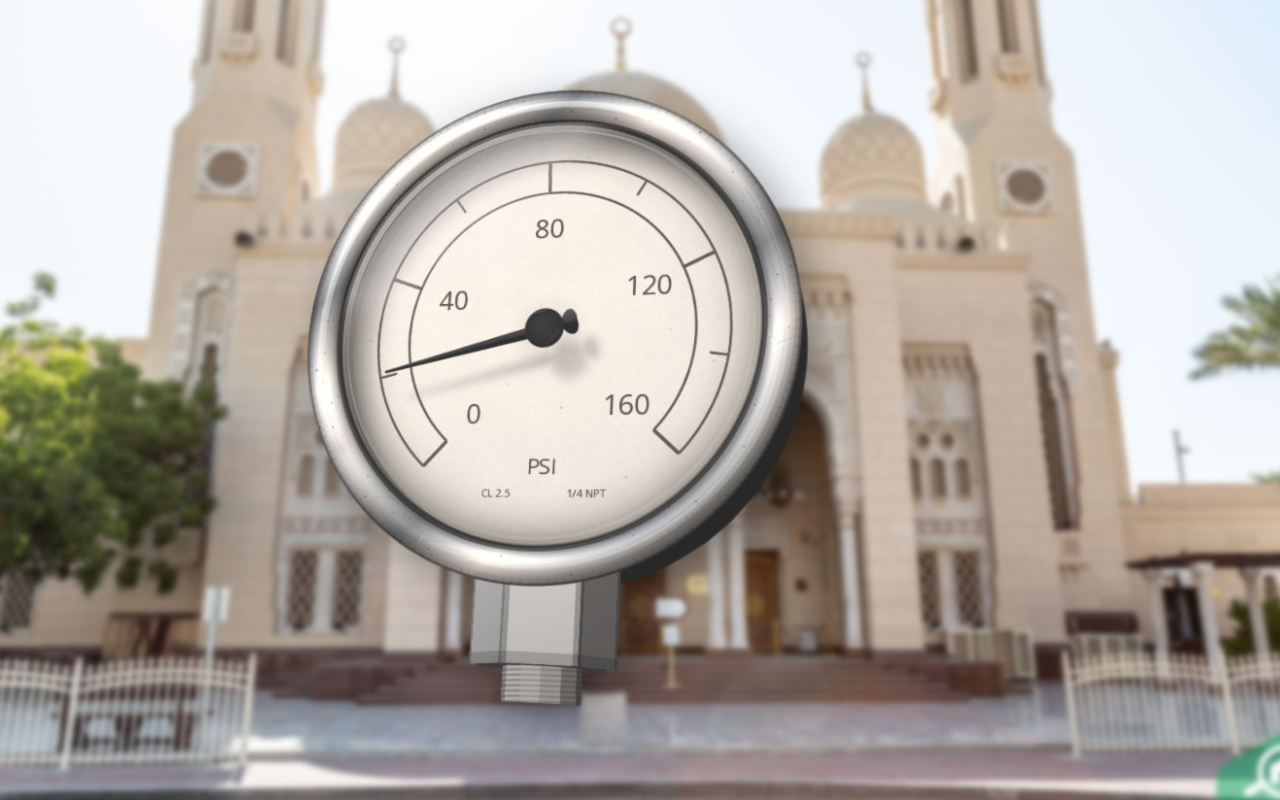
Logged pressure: 20 psi
